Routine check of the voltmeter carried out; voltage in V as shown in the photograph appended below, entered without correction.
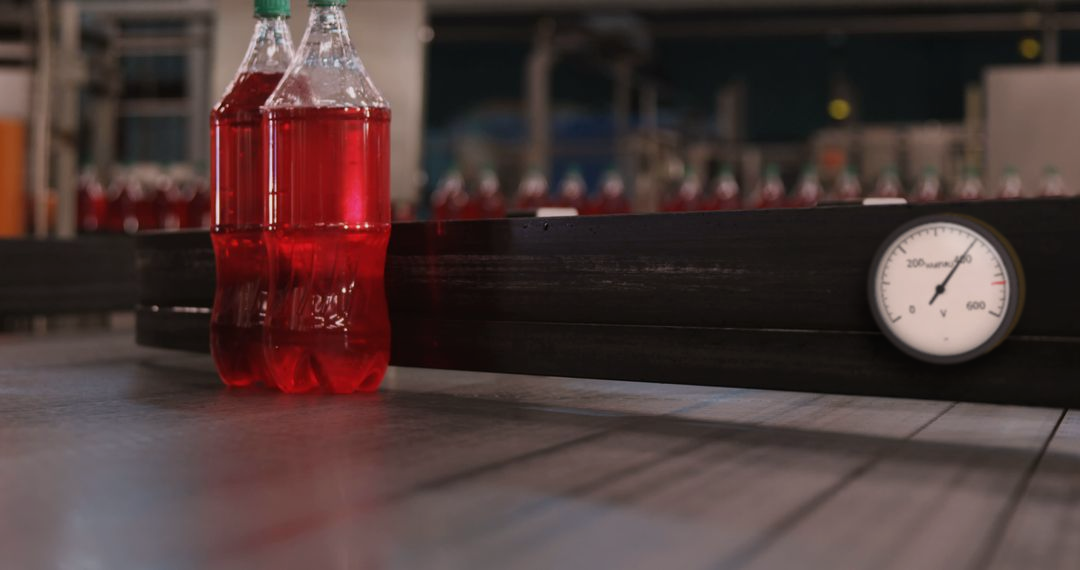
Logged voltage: 400 V
